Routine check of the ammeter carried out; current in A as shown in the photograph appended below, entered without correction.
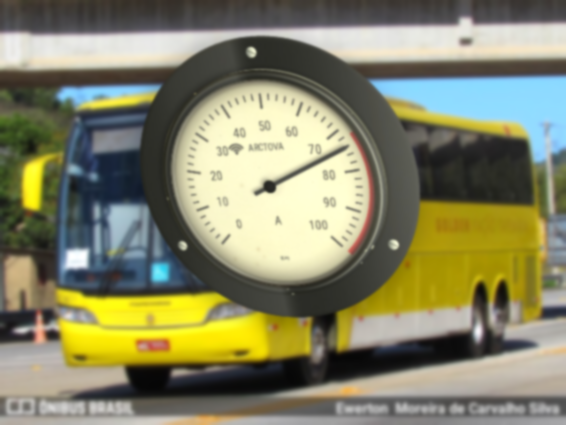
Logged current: 74 A
